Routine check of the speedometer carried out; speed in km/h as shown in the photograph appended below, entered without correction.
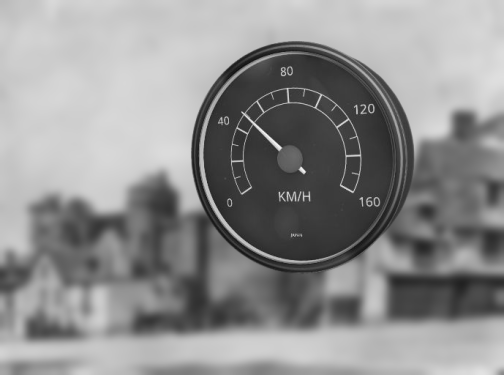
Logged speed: 50 km/h
